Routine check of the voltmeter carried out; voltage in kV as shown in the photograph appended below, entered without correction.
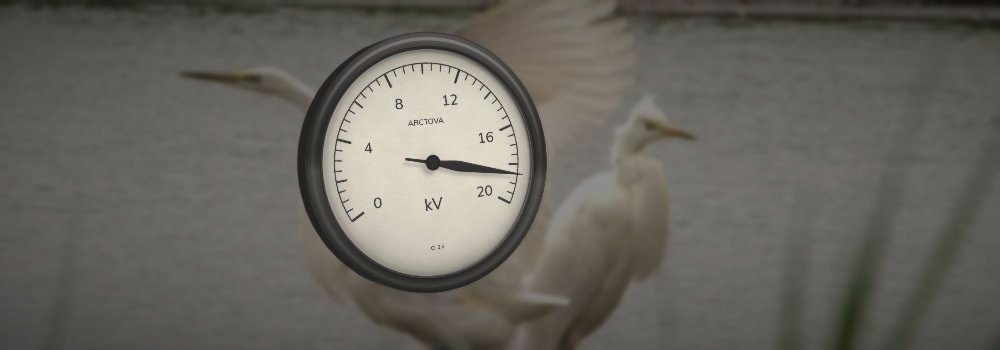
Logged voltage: 18.5 kV
